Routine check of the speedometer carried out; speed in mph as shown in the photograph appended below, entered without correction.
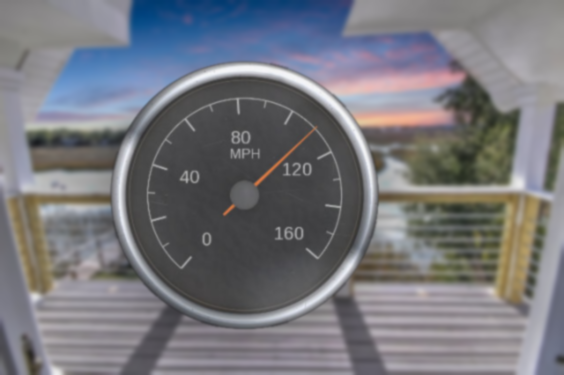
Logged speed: 110 mph
